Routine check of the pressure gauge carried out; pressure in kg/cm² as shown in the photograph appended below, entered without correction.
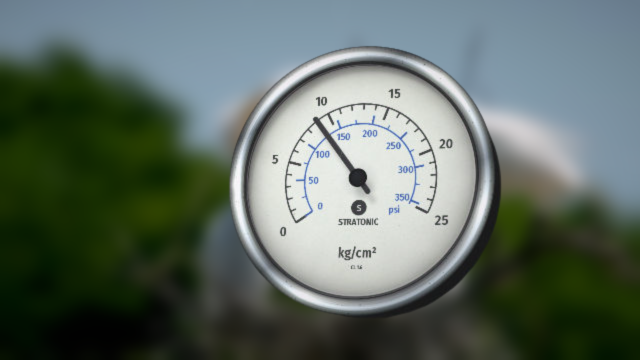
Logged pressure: 9 kg/cm²
